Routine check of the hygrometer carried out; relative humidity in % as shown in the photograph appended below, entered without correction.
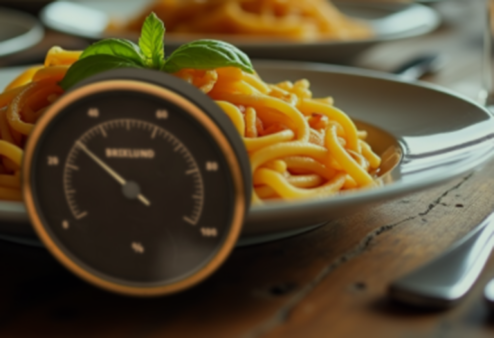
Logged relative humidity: 30 %
